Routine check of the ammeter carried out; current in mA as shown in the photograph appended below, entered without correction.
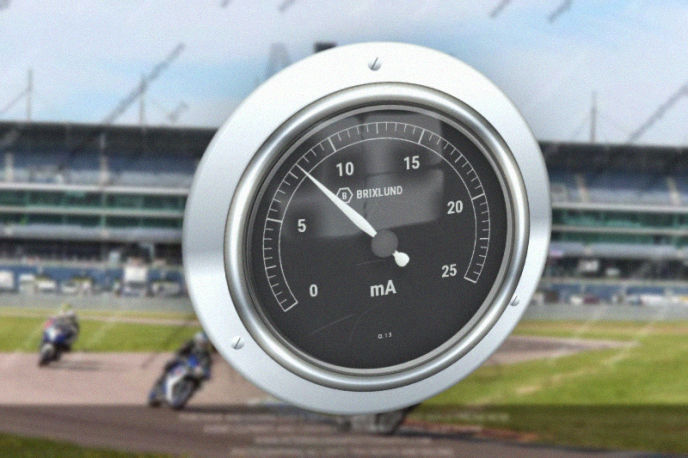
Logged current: 8 mA
